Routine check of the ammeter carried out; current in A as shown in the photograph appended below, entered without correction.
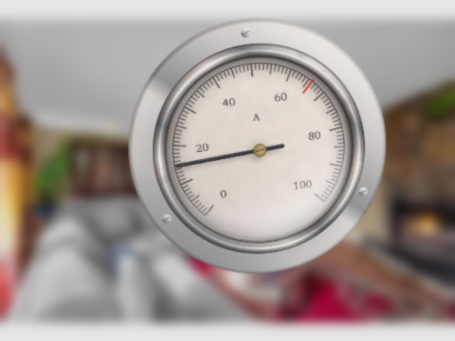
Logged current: 15 A
